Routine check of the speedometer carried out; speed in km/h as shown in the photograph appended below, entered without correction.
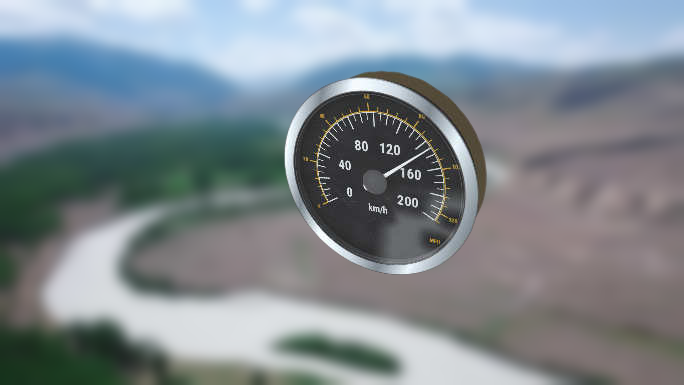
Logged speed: 145 km/h
